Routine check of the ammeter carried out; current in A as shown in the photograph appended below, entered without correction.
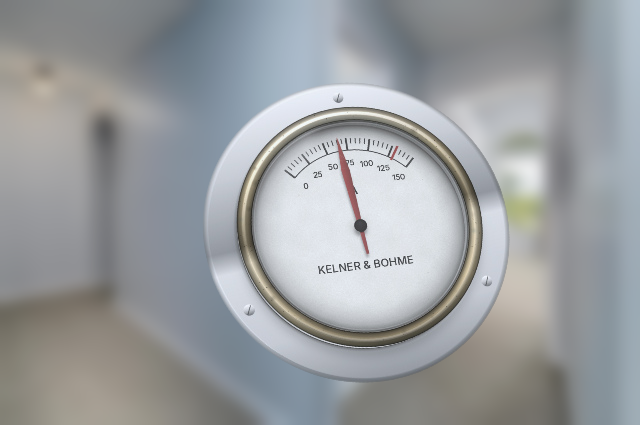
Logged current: 65 A
